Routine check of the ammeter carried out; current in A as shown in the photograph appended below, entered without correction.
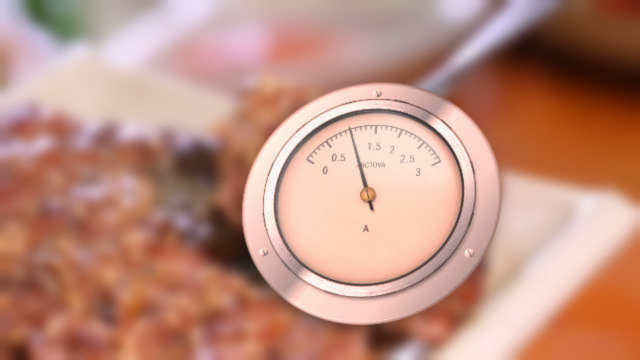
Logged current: 1 A
